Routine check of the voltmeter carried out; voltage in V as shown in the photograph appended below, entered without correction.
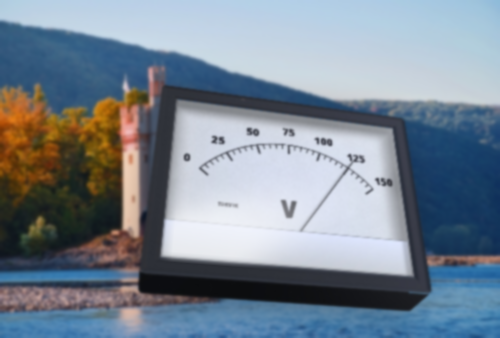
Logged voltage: 125 V
